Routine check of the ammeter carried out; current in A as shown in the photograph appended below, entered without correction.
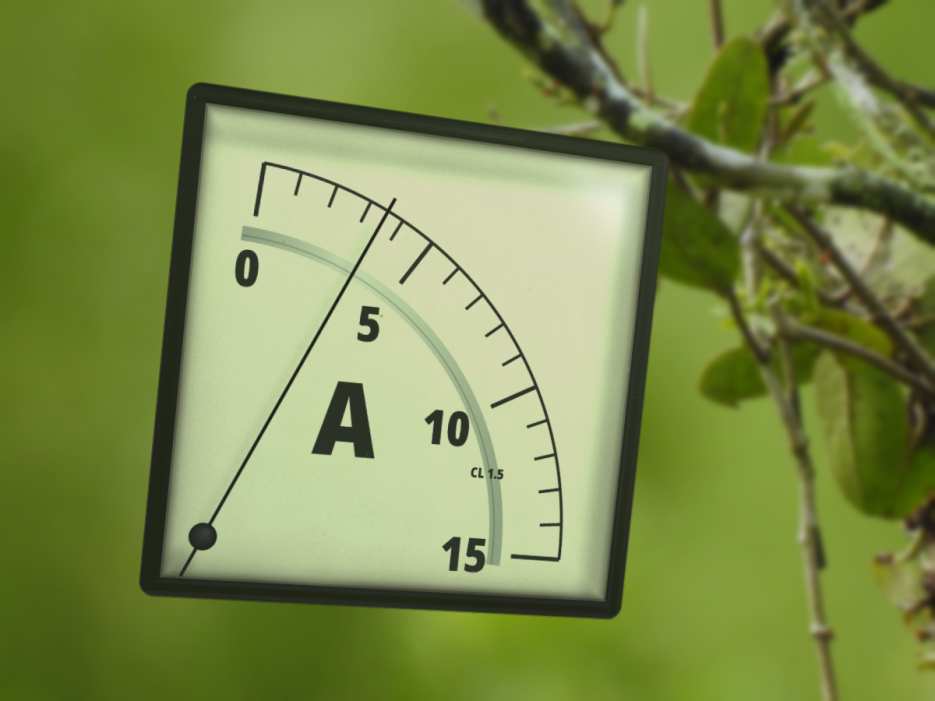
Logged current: 3.5 A
